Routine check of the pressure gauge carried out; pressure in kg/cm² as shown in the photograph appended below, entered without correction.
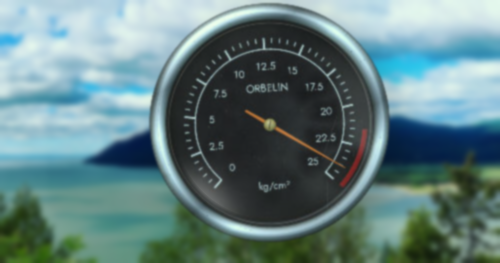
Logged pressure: 24 kg/cm²
